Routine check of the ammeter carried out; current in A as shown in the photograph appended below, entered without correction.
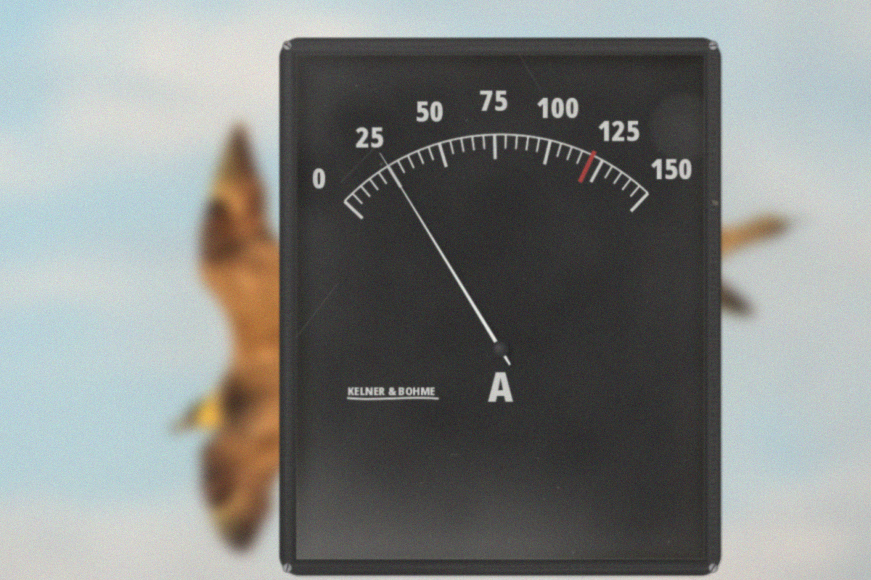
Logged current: 25 A
